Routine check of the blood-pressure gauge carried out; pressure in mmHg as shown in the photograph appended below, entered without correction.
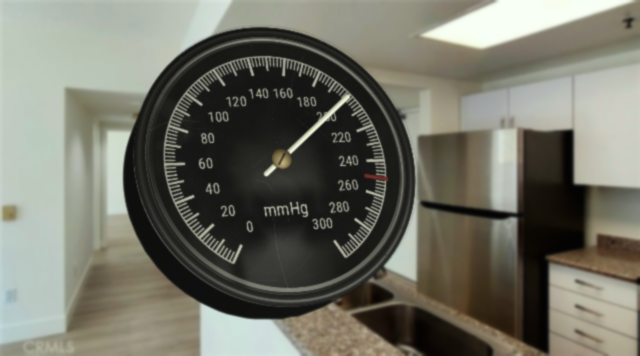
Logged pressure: 200 mmHg
